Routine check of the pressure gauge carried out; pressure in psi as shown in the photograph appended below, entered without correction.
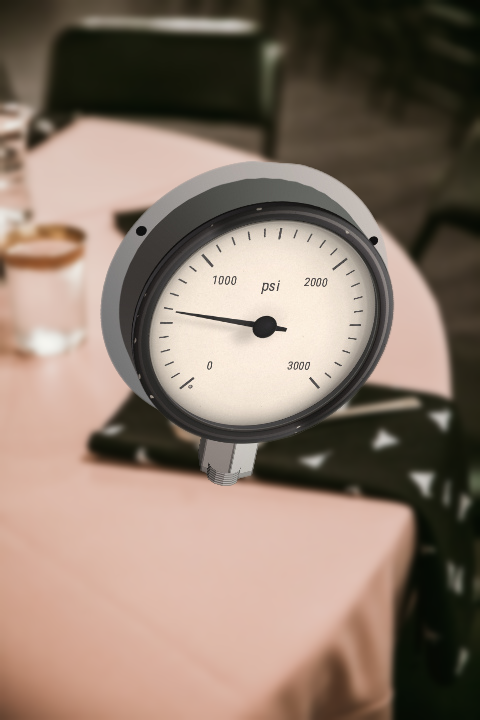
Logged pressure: 600 psi
